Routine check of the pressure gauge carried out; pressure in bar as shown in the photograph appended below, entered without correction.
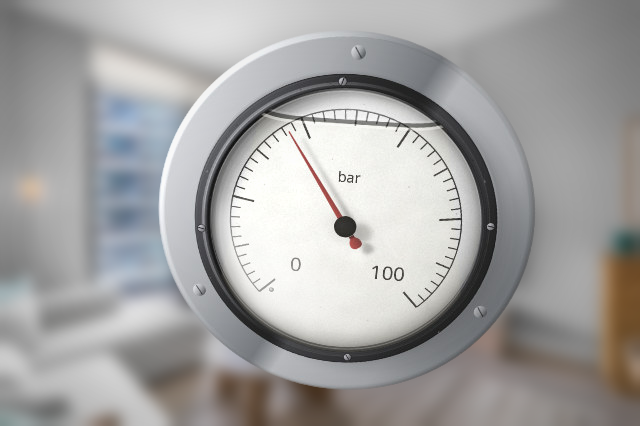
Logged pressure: 37 bar
